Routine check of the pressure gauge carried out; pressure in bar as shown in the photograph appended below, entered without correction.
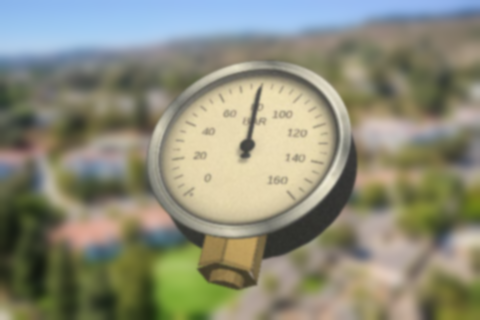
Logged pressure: 80 bar
